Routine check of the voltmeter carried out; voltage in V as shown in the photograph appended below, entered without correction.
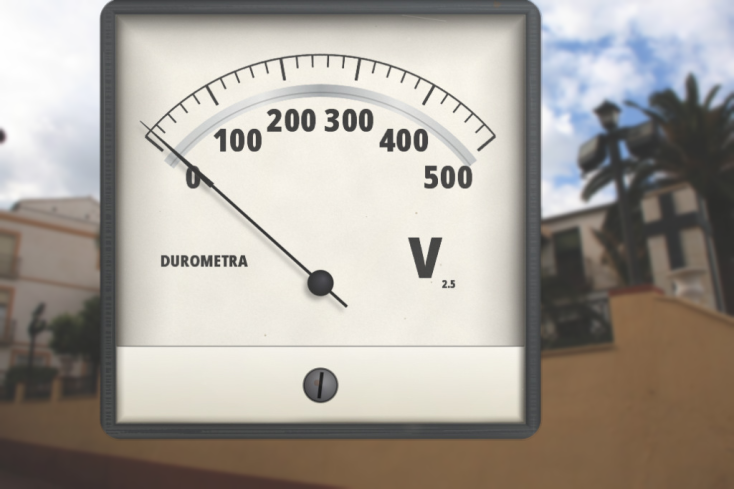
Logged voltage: 10 V
